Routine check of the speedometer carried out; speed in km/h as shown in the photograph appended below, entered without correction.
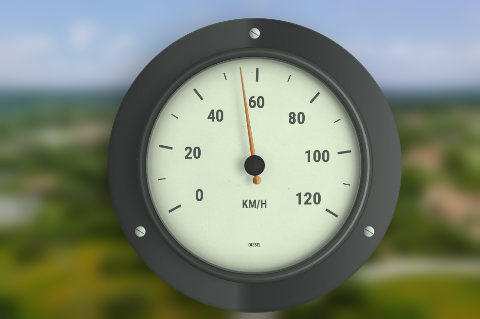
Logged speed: 55 km/h
